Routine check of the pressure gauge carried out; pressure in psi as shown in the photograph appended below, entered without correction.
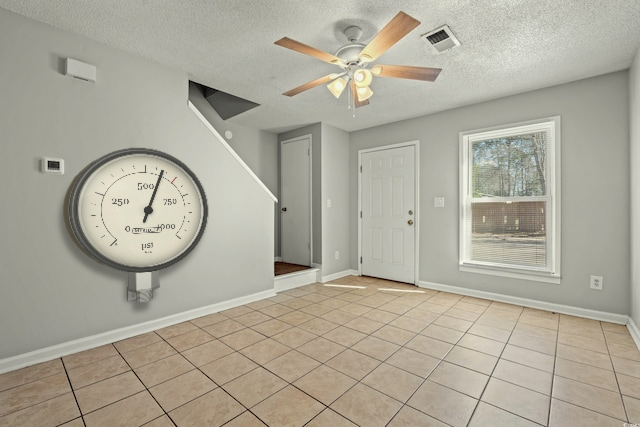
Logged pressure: 575 psi
